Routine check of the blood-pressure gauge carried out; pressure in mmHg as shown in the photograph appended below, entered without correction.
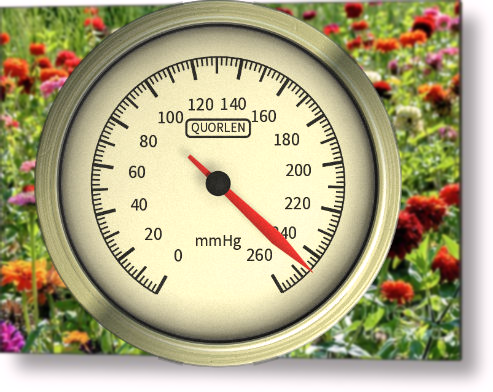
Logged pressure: 246 mmHg
